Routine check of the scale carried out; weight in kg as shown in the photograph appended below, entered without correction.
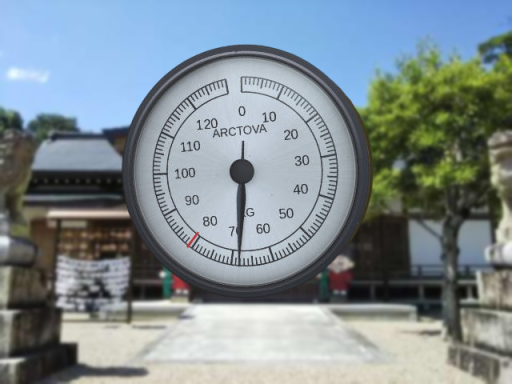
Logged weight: 68 kg
